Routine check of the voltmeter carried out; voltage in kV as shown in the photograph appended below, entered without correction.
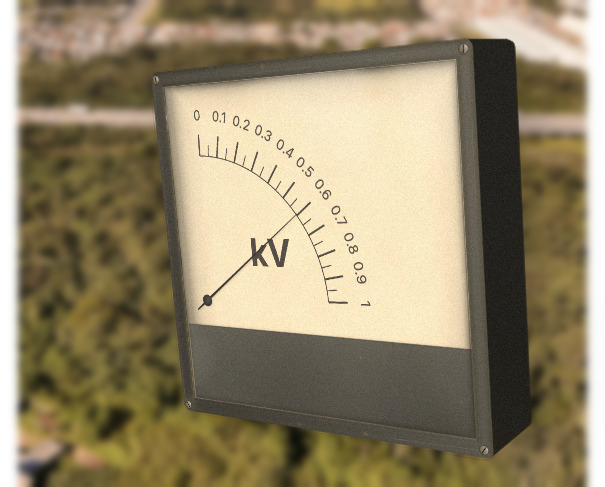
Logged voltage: 0.6 kV
